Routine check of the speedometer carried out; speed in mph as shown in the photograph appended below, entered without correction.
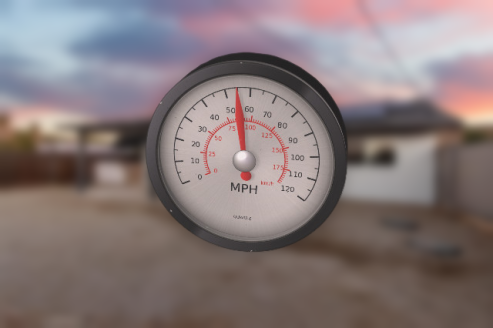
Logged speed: 55 mph
